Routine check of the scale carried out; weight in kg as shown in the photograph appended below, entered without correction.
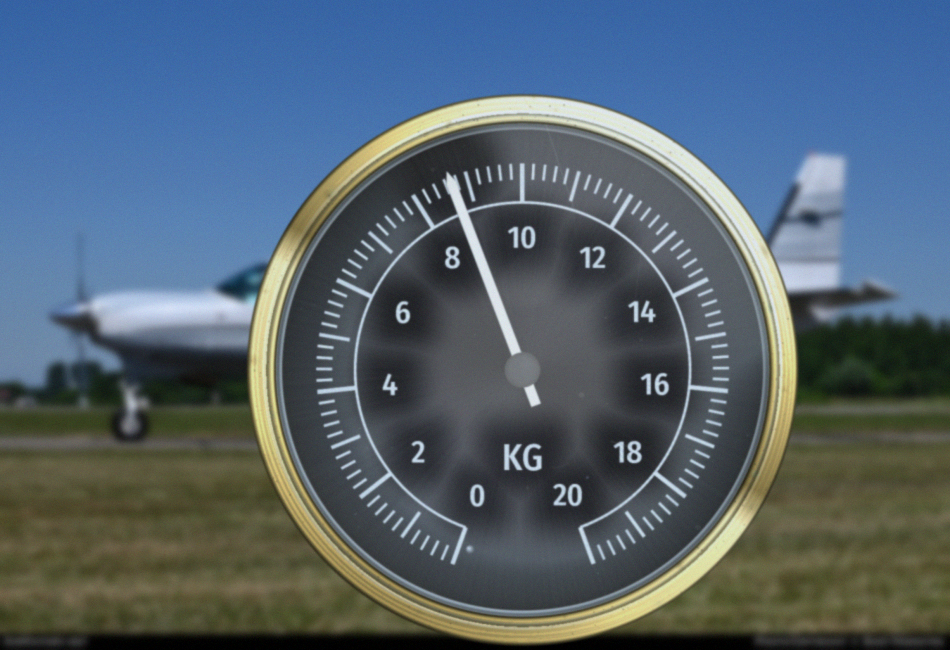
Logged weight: 8.7 kg
